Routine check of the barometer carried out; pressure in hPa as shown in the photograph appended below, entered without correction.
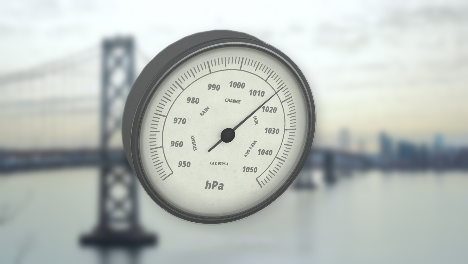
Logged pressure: 1015 hPa
